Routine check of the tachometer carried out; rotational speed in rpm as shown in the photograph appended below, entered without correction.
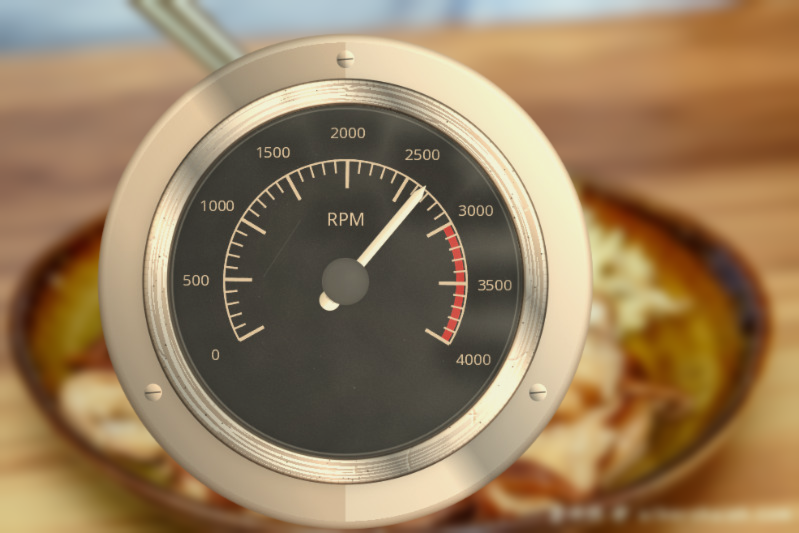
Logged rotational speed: 2650 rpm
